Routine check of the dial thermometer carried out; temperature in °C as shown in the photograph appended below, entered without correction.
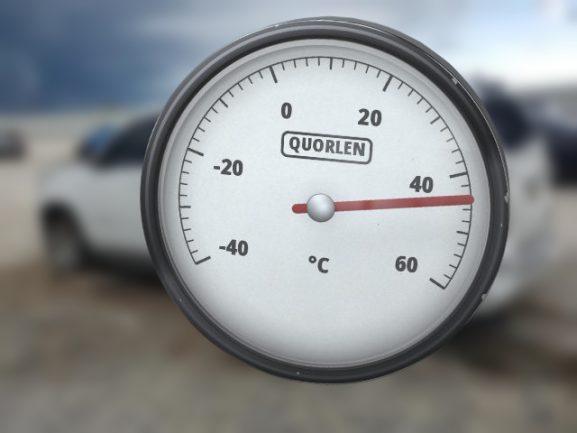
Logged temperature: 44 °C
